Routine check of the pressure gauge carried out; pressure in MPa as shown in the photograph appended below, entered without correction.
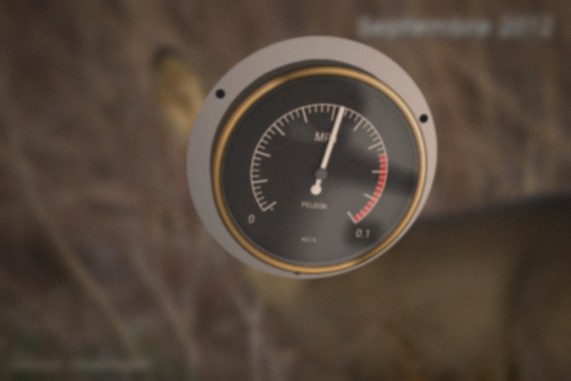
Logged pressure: 0.052 MPa
